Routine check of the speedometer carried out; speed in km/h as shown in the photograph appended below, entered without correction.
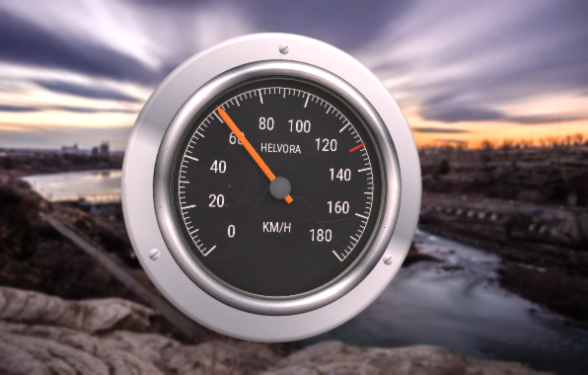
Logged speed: 62 km/h
